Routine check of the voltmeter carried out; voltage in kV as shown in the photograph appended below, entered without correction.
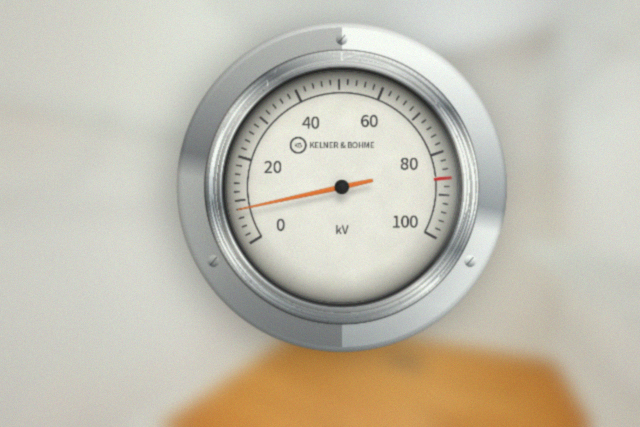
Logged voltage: 8 kV
